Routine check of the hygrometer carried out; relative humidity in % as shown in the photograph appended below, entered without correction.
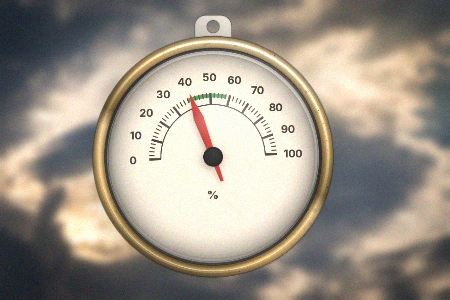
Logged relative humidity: 40 %
